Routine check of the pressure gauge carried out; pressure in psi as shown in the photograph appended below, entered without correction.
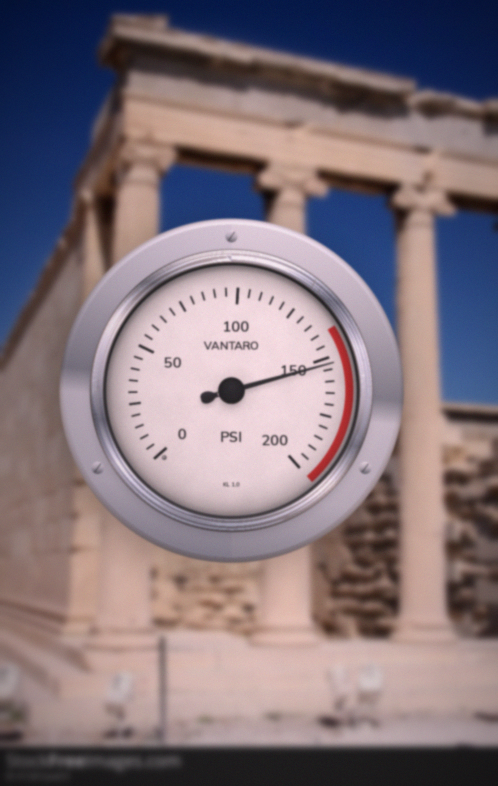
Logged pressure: 152.5 psi
